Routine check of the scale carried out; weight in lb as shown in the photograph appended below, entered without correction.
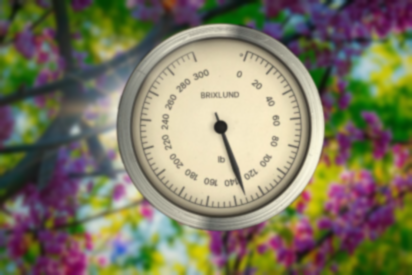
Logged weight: 132 lb
